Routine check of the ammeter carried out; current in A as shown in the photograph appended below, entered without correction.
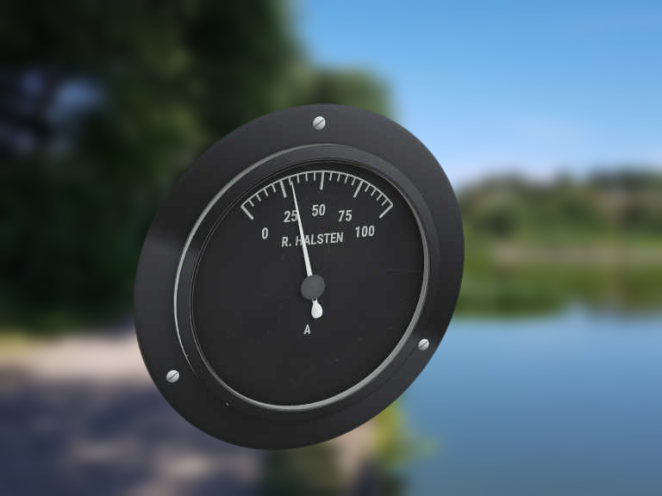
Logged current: 30 A
